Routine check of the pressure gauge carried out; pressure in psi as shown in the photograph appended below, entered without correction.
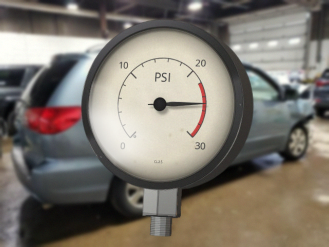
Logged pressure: 25 psi
